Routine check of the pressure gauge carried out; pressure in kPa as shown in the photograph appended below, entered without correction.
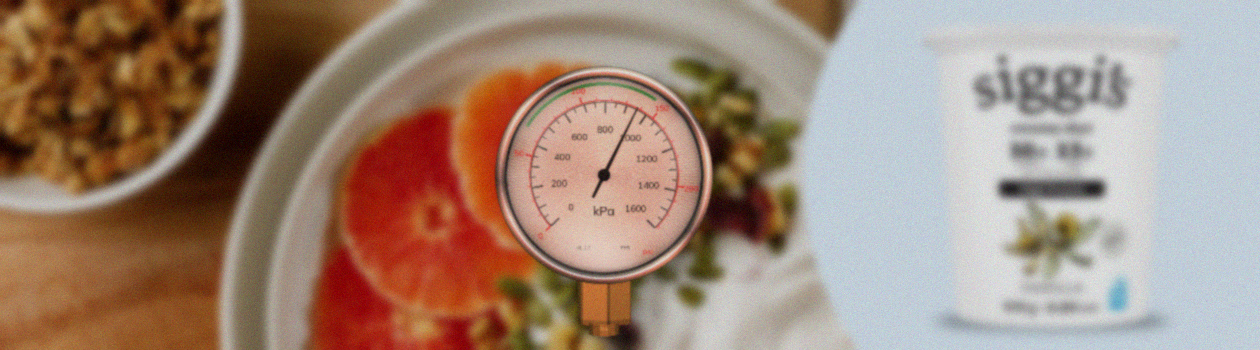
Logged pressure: 950 kPa
